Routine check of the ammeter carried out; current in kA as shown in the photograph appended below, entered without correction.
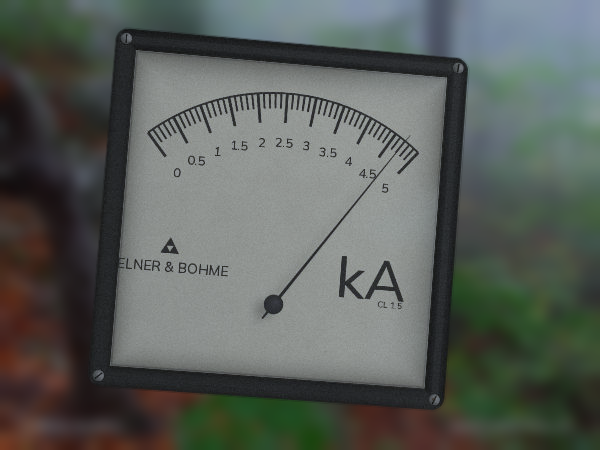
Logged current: 4.7 kA
